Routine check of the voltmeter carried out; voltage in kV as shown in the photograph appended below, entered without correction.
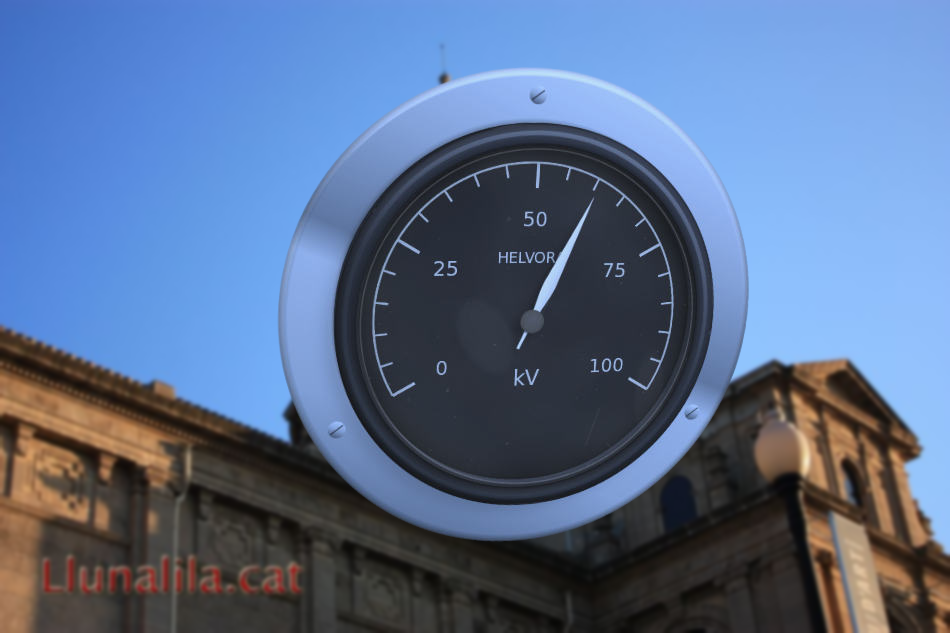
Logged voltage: 60 kV
